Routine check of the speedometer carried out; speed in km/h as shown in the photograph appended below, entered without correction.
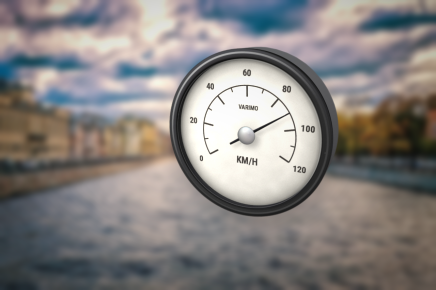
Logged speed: 90 km/h
